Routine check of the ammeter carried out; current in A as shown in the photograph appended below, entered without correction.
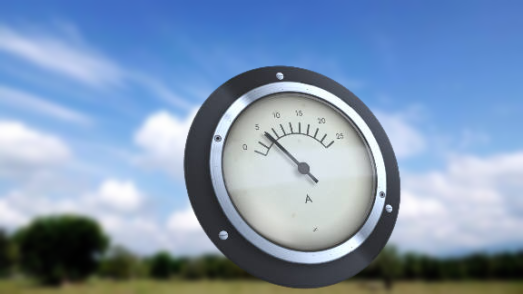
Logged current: 5 A
